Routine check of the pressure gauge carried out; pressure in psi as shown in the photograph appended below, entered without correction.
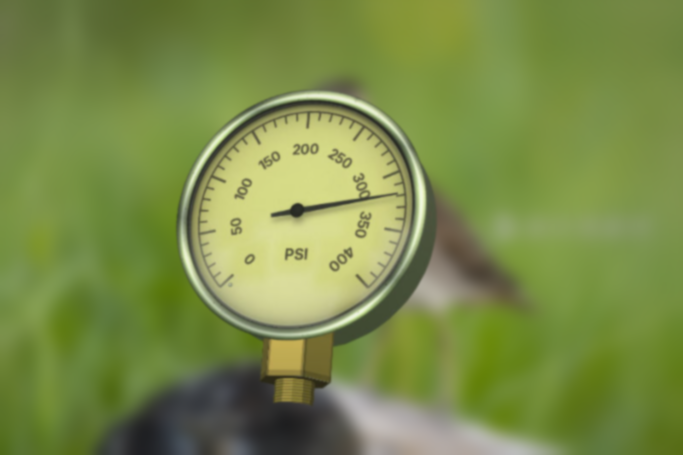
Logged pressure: 320 psi
